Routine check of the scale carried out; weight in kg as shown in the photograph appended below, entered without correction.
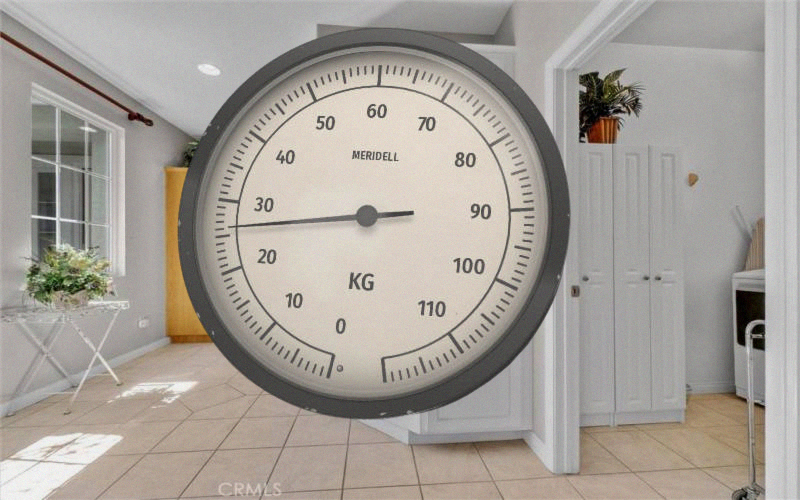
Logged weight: 26 kg
